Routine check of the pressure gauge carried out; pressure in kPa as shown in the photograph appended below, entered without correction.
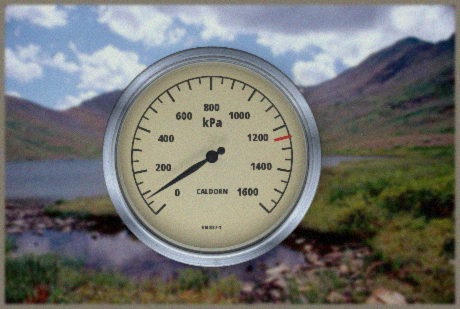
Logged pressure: 75 kPa
